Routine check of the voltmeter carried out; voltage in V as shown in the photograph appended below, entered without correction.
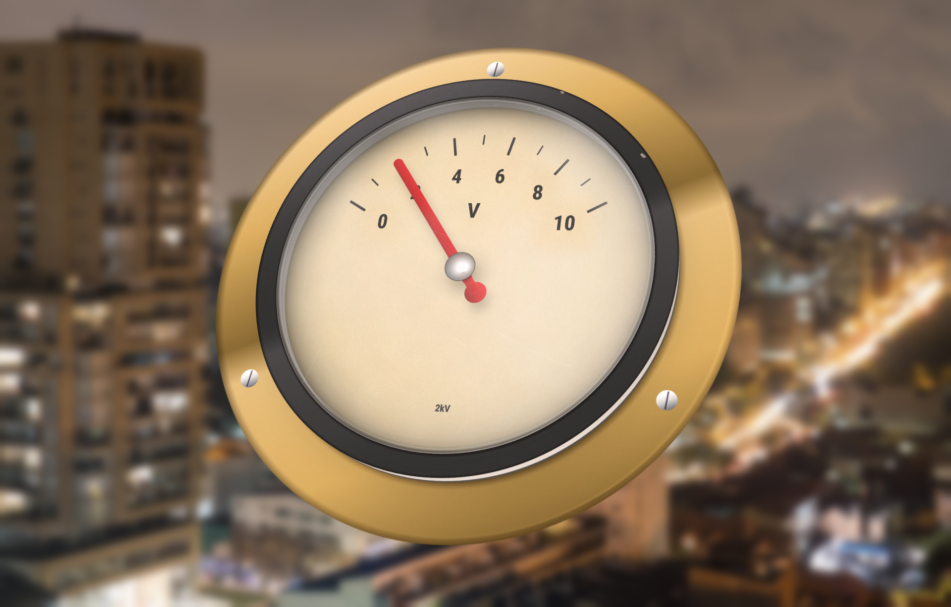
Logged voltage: 2 V
